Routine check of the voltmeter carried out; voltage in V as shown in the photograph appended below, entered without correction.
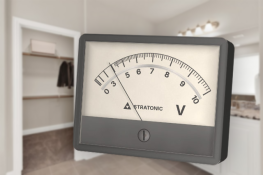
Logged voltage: 4 V
